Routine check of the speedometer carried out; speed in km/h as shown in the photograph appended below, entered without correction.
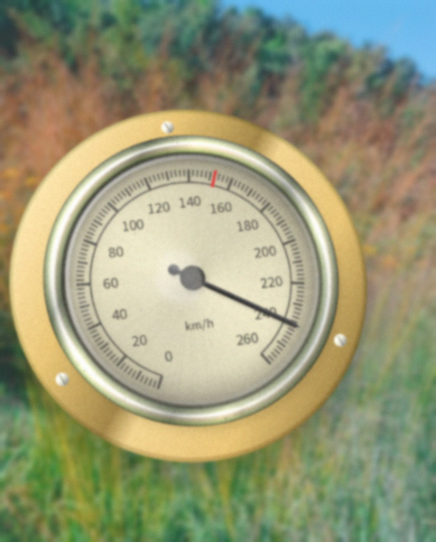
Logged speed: 240 km/h
